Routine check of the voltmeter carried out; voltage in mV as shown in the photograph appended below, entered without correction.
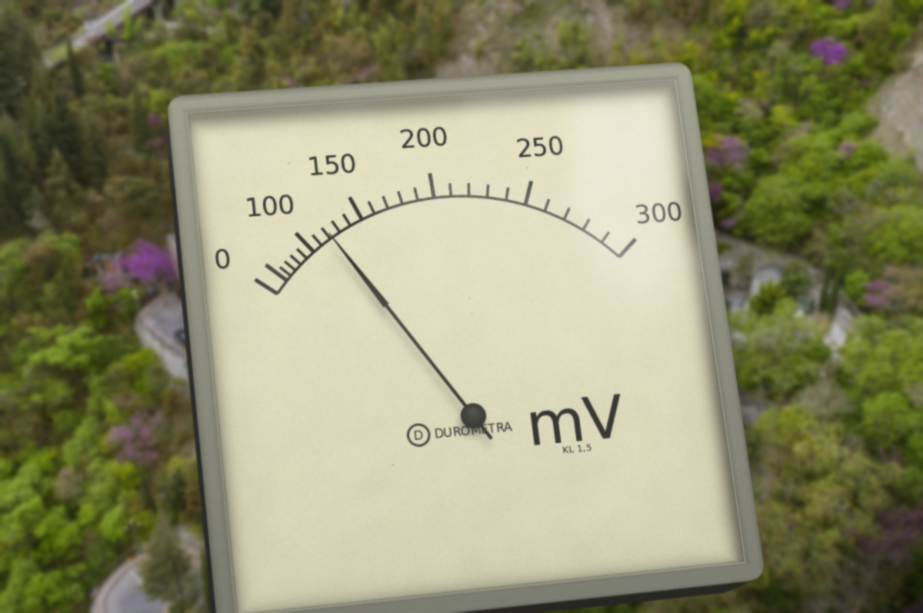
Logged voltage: 120 mV
